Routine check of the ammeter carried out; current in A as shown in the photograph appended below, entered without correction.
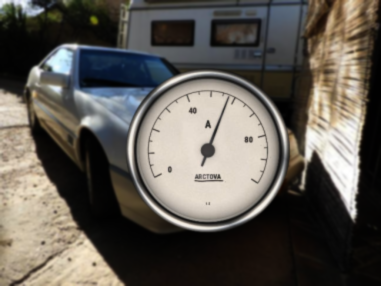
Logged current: 57.5 A
